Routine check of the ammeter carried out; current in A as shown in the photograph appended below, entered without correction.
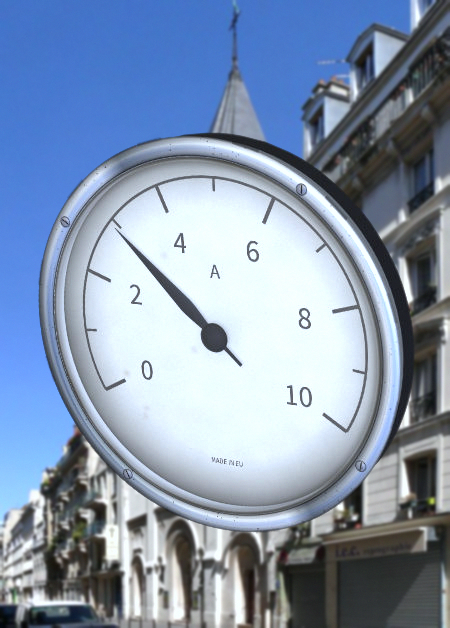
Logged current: 3 A
